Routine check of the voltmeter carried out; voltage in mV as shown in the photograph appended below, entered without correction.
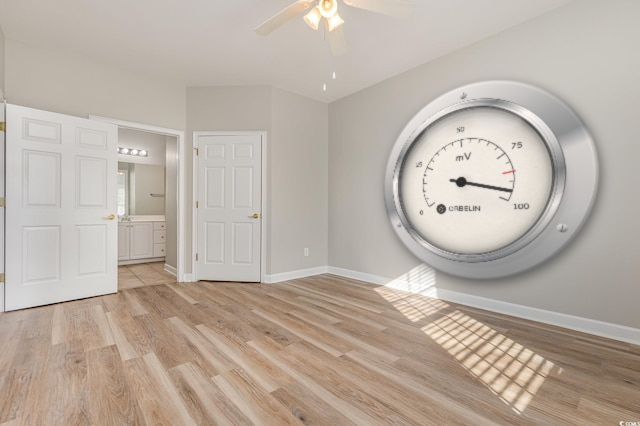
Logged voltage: 95 mV
